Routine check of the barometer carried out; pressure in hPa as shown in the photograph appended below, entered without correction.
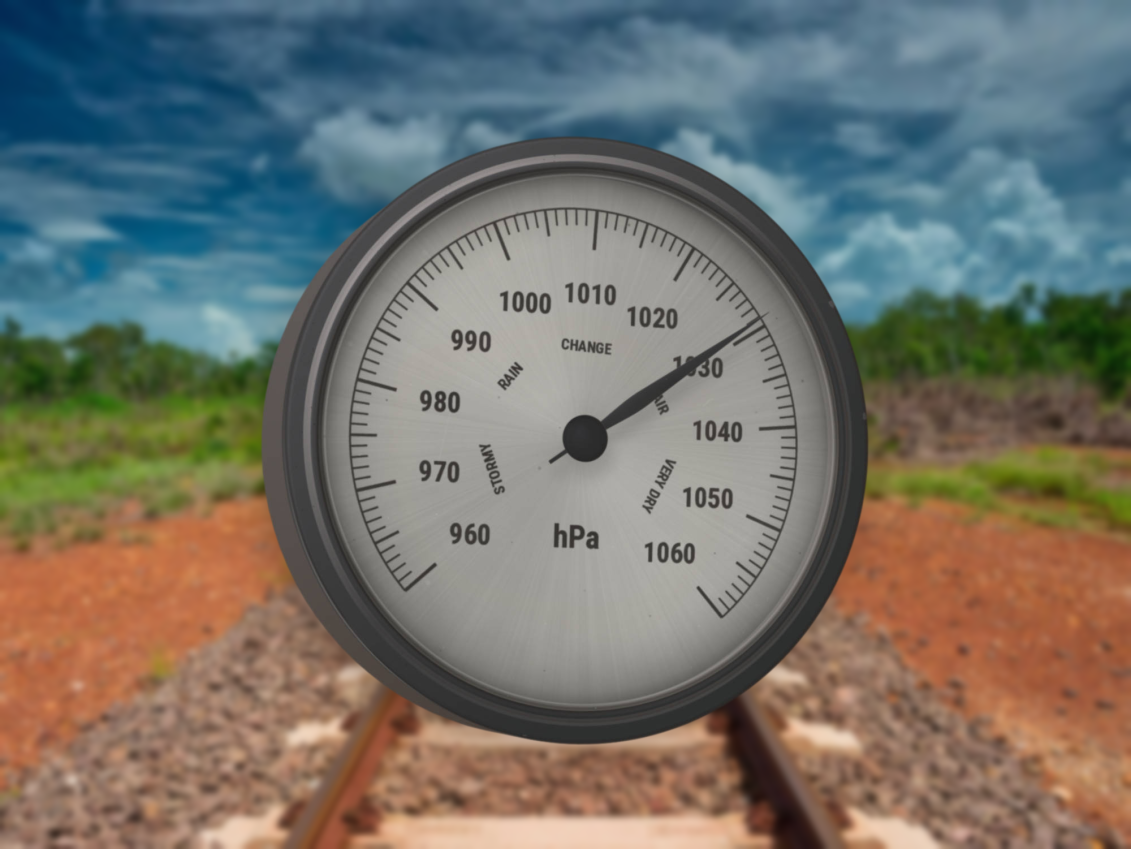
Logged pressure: 1029 hPa
